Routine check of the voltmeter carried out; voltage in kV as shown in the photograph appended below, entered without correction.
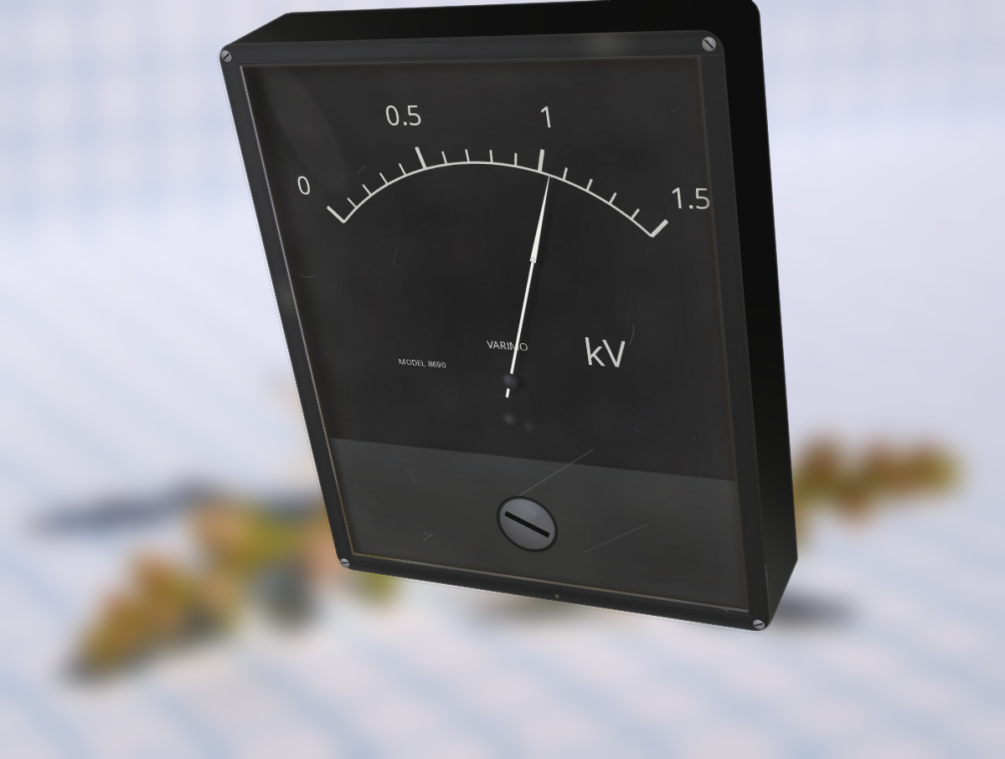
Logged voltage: 1.05 kV
